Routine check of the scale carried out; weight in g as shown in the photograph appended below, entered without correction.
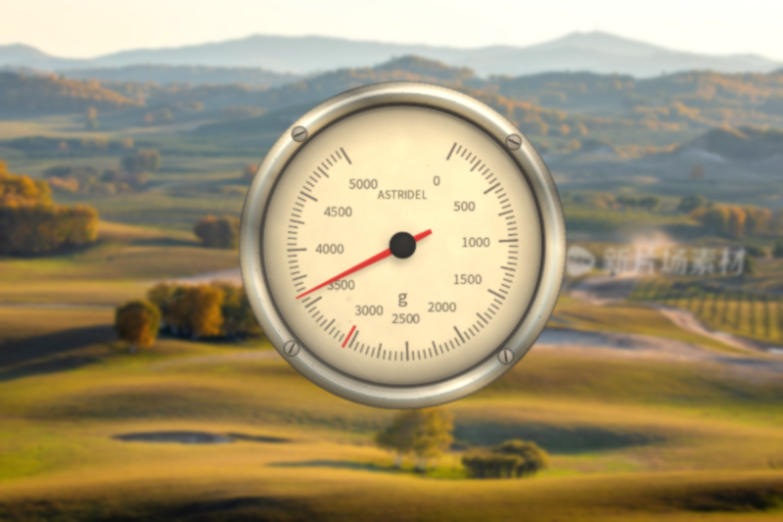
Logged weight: 3600 g
